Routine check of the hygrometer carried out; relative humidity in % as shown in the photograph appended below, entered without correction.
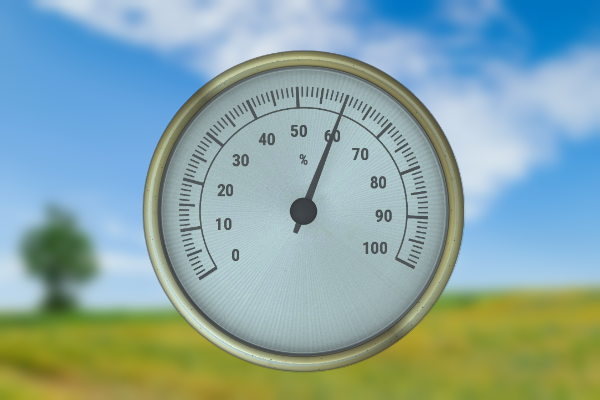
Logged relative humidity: 60 %
